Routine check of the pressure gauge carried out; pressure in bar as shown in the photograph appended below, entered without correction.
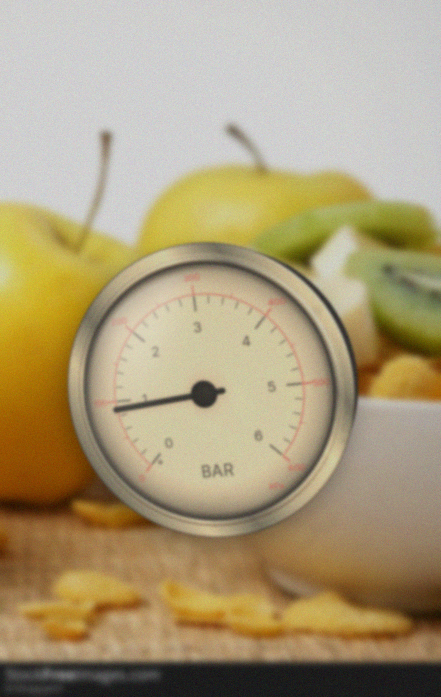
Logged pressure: 0.9 bar
